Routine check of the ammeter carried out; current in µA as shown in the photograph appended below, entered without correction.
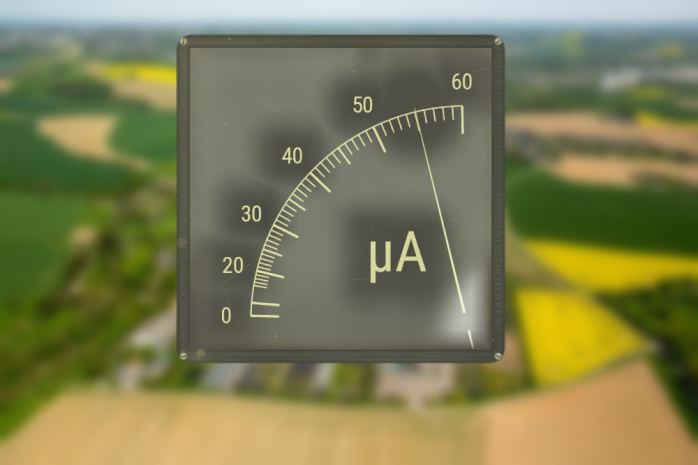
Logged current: 55 µA
